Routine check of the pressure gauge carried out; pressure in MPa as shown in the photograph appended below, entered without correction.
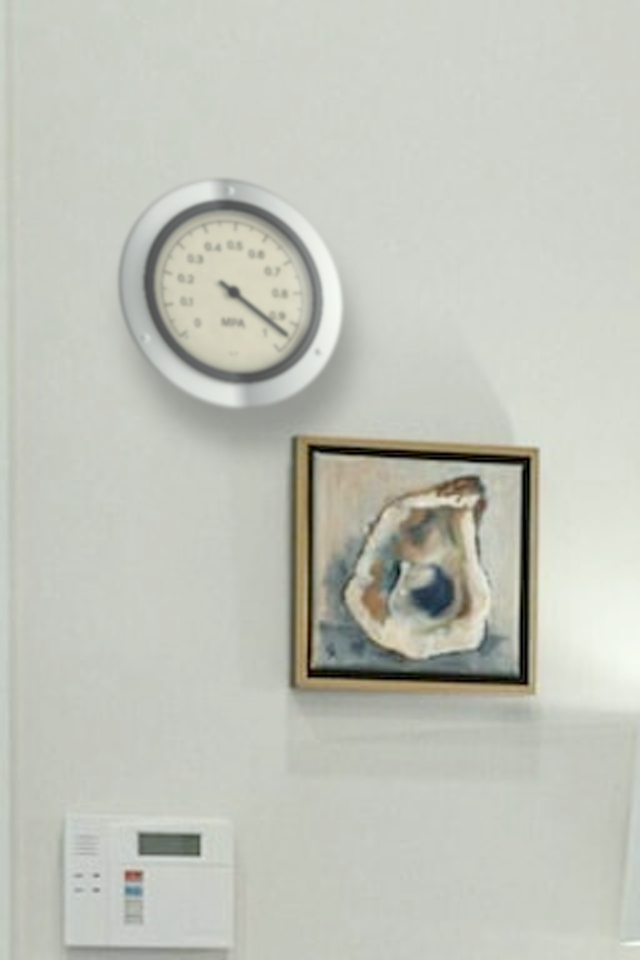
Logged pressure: 0.95 MPa
